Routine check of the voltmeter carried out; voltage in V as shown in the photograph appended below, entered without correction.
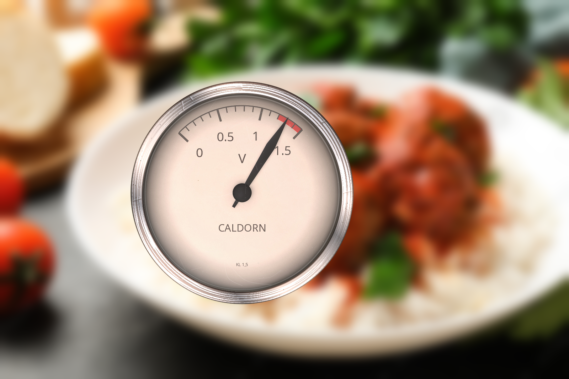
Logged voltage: 1.3 V
